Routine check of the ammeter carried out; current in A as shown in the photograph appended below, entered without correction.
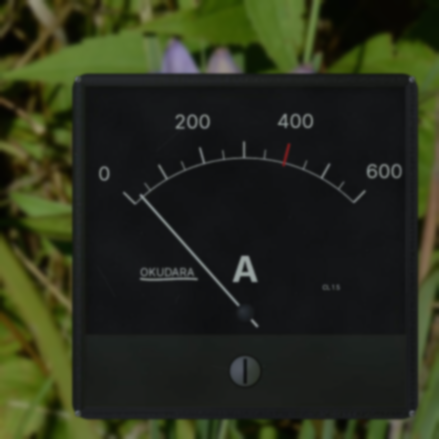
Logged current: 25 A
